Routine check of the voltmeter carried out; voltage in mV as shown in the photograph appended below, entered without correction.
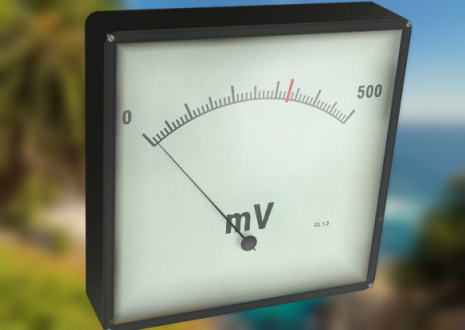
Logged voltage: 10 mV
